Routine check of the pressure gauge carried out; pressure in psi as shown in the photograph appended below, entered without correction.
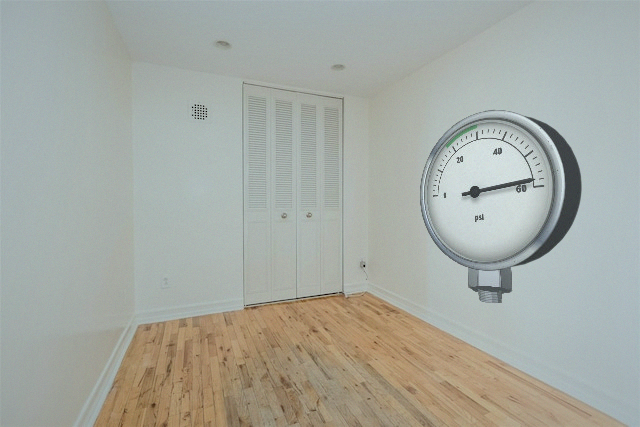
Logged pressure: 58 psi
